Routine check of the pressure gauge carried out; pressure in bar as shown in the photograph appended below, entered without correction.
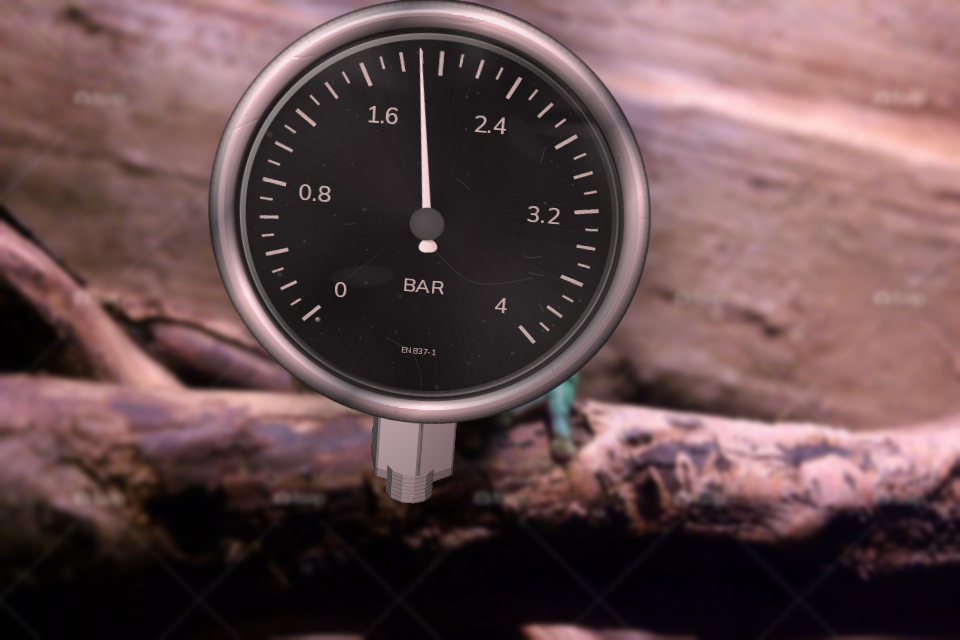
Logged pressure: 1.9 bar
